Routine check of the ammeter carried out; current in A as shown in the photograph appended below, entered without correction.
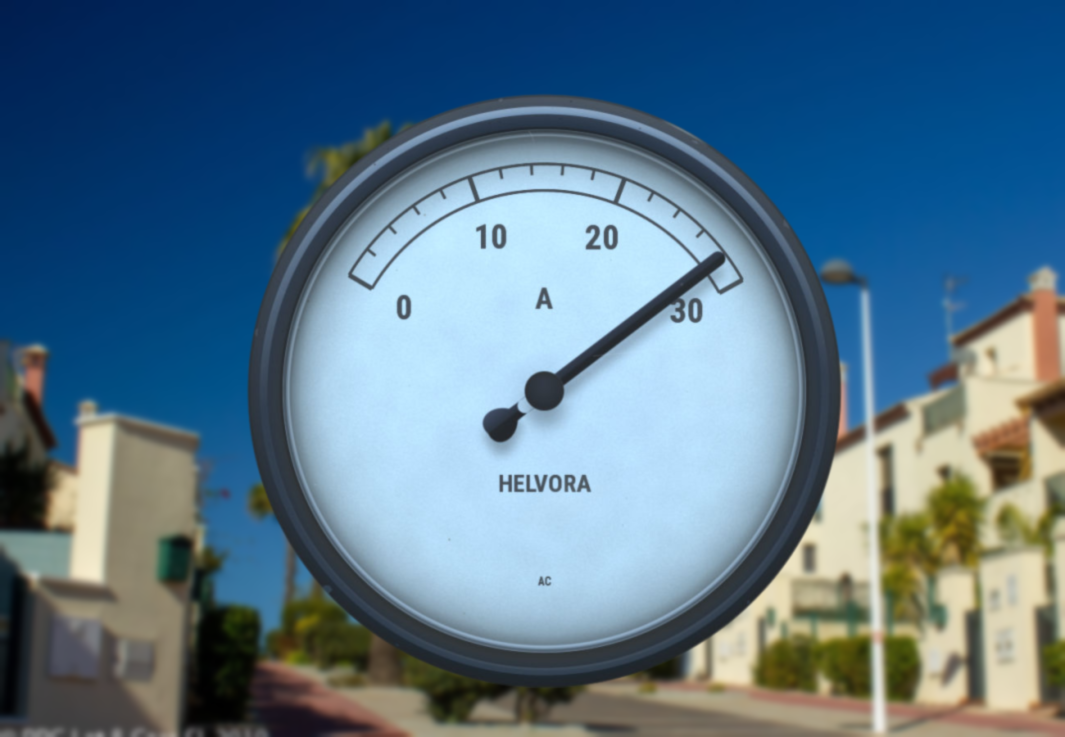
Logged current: 28 A
